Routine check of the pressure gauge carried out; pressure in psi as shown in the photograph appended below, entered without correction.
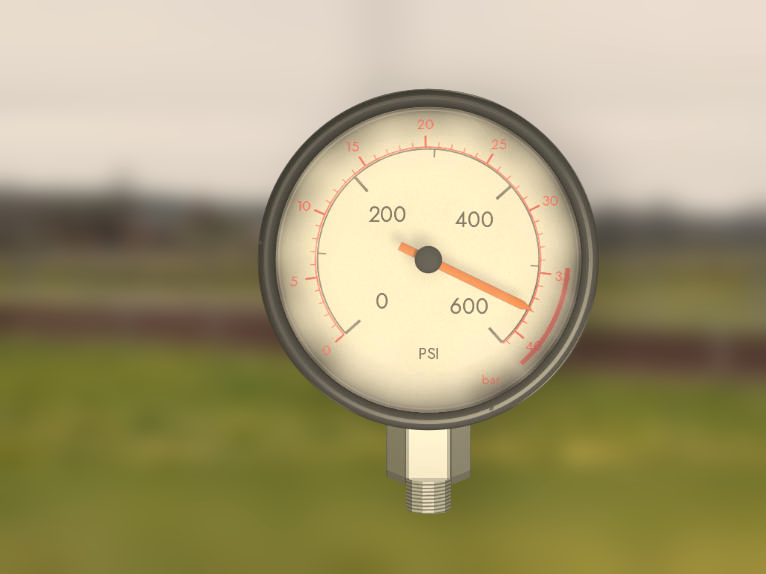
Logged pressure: 550 psi
